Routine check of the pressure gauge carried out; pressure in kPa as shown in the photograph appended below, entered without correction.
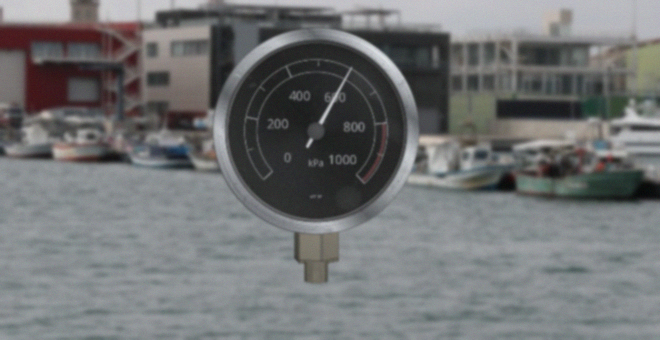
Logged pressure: 600 kPa
